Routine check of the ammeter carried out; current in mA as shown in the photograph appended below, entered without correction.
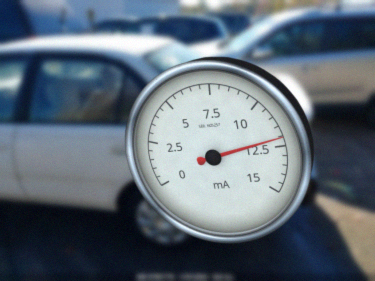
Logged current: 12 mA
